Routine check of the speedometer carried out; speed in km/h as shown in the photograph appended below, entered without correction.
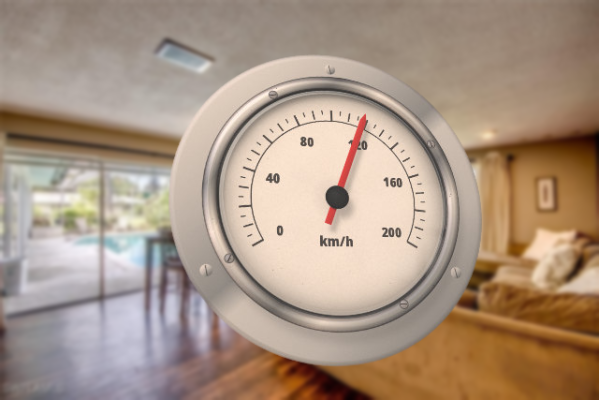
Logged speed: 117.5 km/h
